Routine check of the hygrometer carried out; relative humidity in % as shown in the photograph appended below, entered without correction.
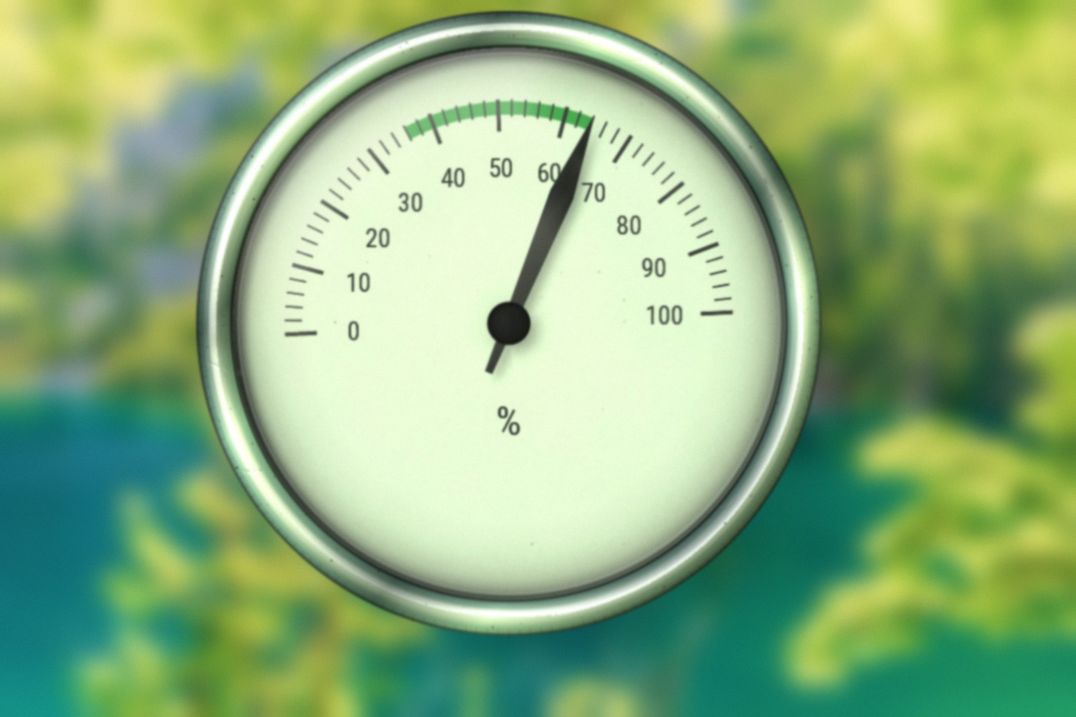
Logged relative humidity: 64 %
